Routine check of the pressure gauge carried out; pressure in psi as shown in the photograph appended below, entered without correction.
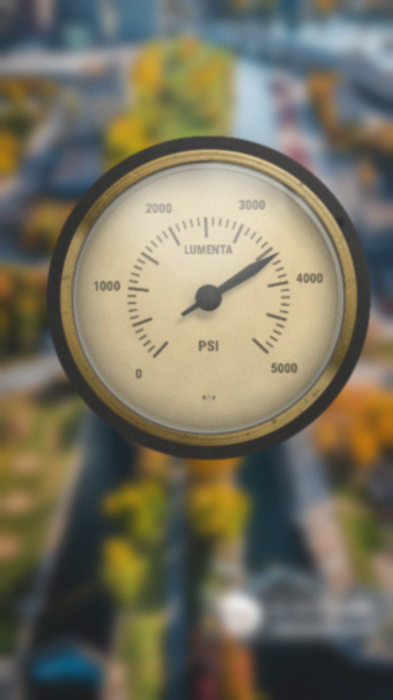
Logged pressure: 3600 psi
